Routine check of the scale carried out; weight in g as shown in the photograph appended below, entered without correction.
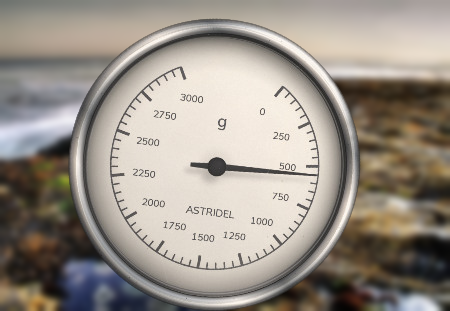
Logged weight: 550 g
